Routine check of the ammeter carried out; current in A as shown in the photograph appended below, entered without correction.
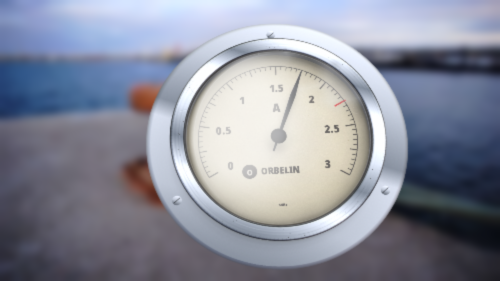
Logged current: 1.75 A
